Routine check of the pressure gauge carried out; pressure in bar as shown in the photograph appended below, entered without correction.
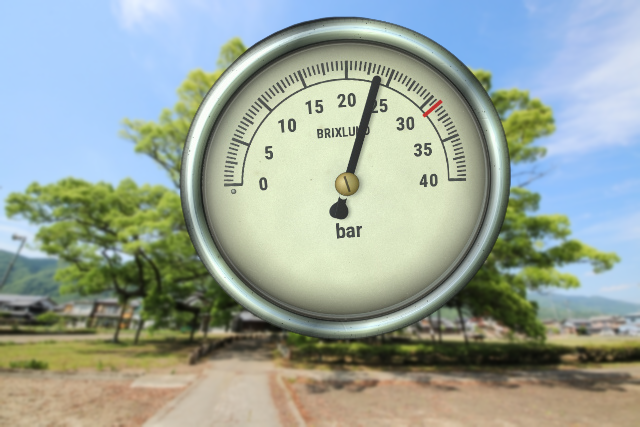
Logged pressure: 23.5 bar
